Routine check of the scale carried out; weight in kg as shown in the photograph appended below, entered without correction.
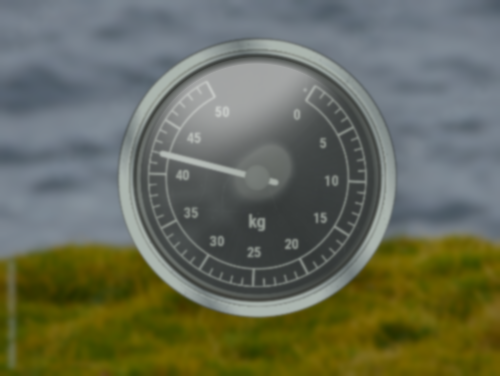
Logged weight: 42 kg
